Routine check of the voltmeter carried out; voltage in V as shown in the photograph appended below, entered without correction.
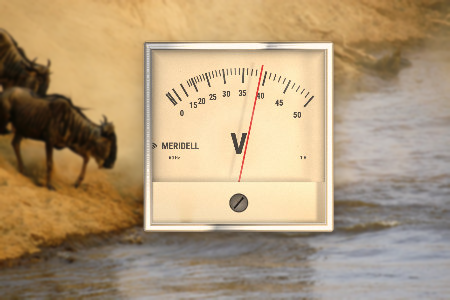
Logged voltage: 39 V
